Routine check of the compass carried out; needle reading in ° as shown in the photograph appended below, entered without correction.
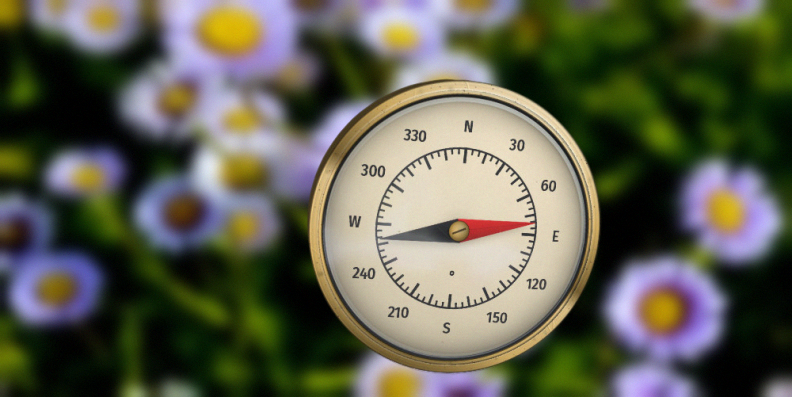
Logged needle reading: 80 °
